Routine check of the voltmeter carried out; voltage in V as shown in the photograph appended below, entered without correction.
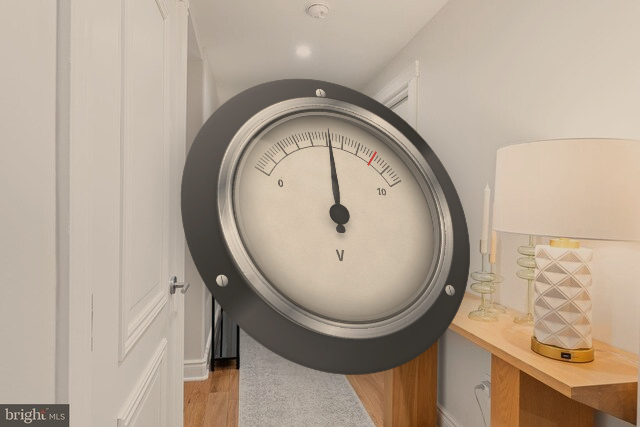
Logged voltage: 5 V
